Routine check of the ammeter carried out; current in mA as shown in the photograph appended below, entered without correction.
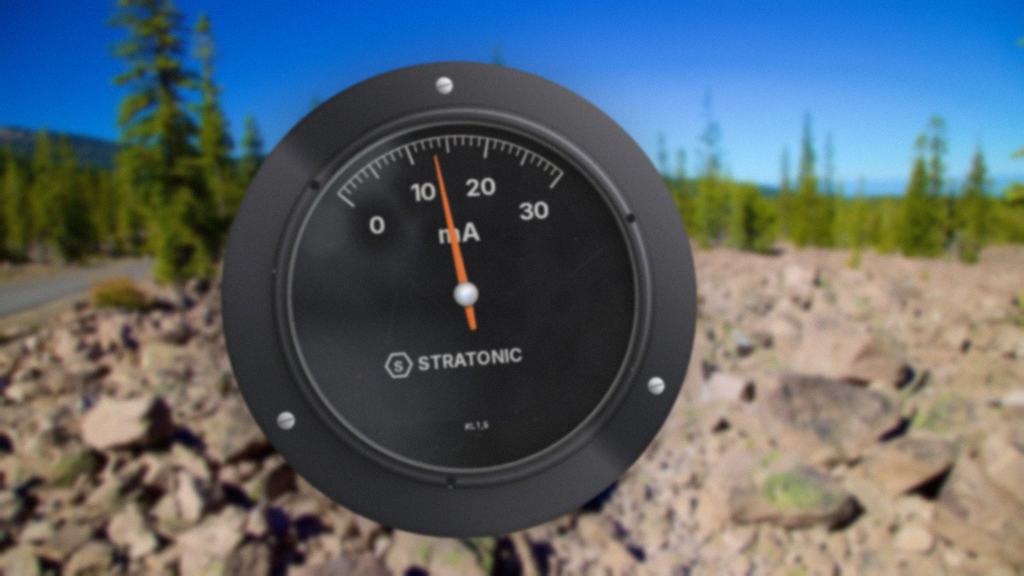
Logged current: 13 mA
